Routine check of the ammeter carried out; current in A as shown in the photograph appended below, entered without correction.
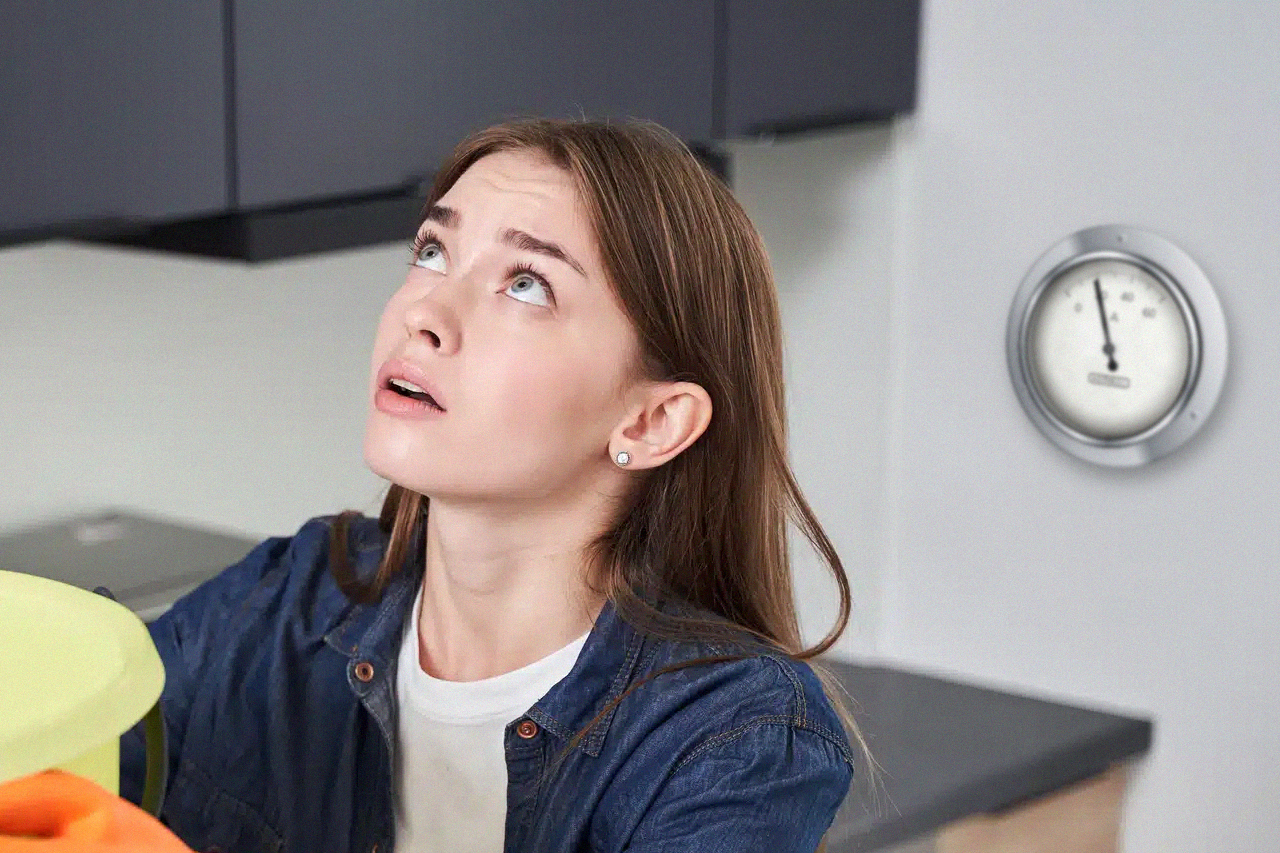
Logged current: 20 A
